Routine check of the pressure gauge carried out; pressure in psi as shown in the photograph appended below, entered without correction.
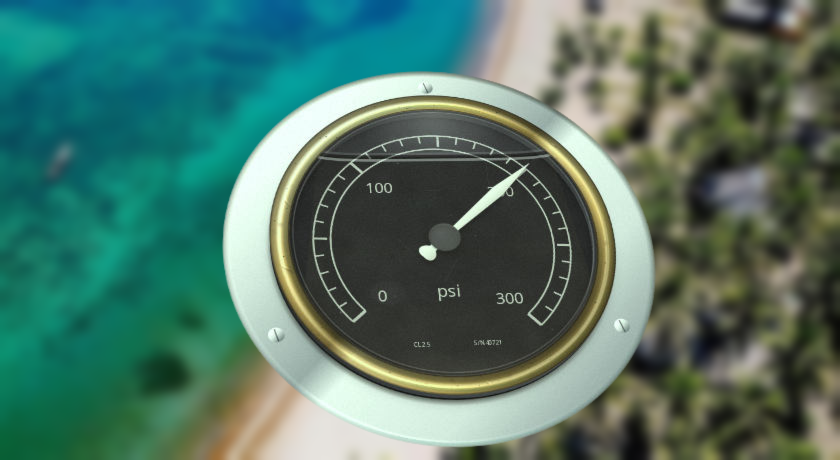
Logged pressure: 200 psi
